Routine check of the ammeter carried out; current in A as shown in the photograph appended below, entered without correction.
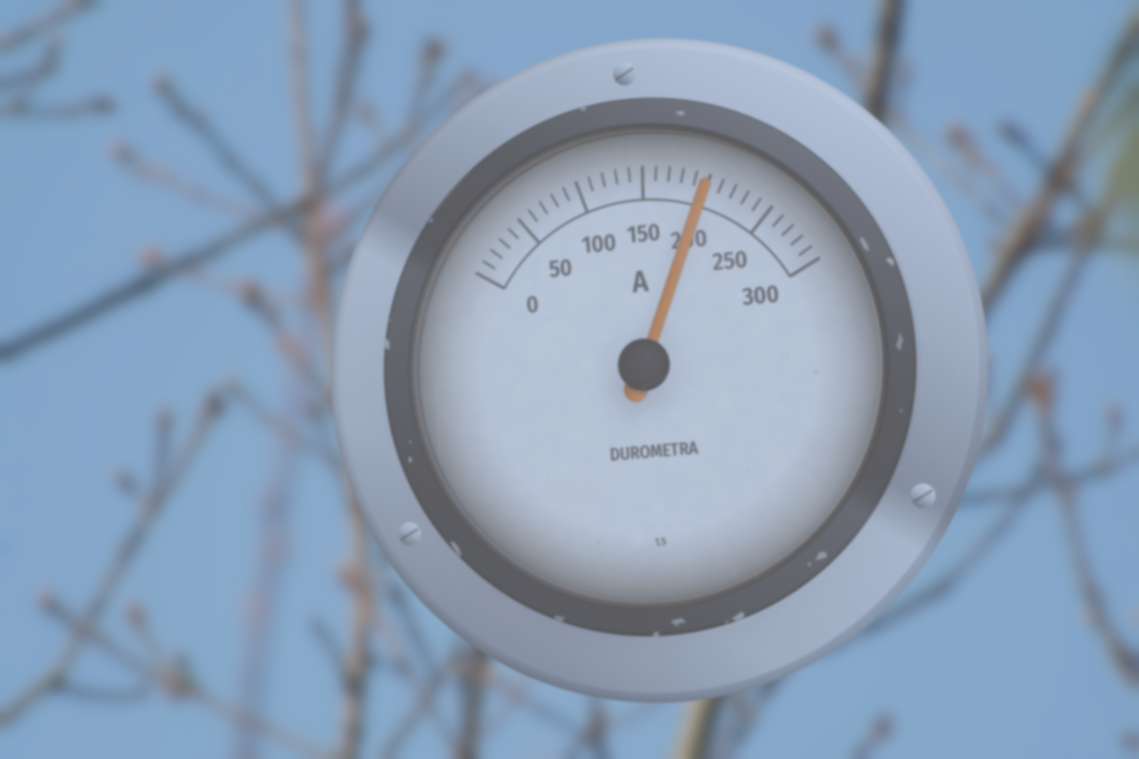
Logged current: 200 A
